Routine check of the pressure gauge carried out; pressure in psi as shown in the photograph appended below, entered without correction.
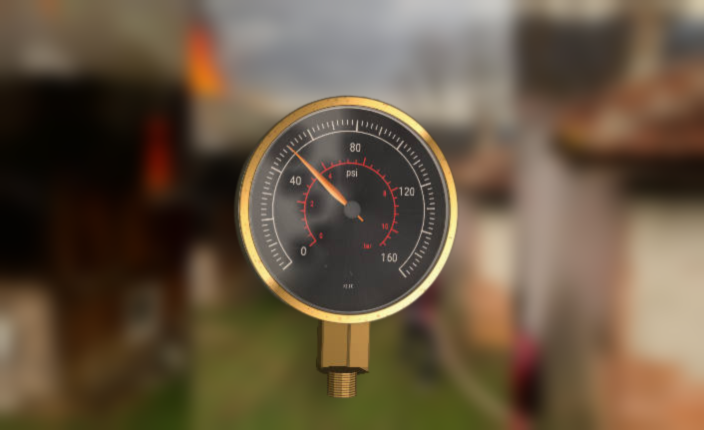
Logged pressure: 50 psi
